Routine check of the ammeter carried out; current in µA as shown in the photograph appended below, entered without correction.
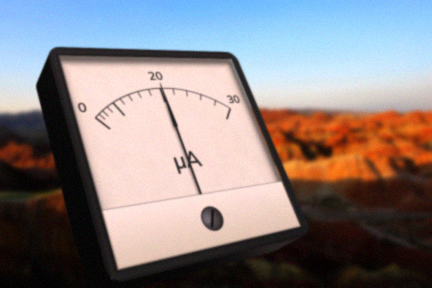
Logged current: 20 µA
